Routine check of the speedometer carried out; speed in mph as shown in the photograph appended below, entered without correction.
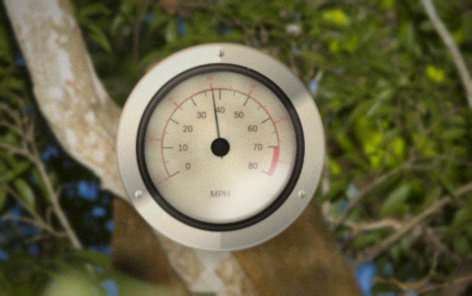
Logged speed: 37.5 mph
